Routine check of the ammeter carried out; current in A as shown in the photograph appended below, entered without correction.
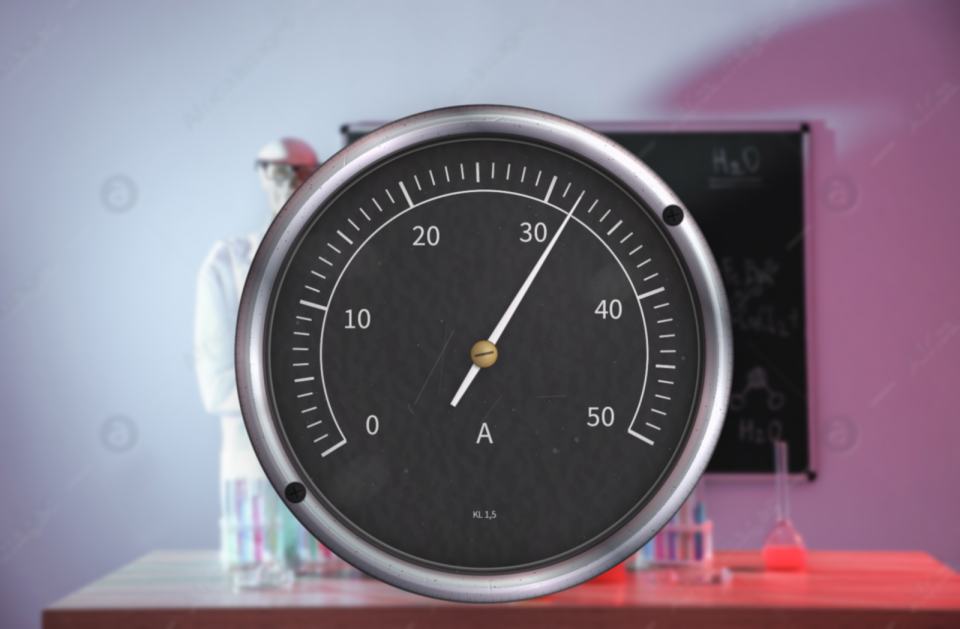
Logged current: 32 A
